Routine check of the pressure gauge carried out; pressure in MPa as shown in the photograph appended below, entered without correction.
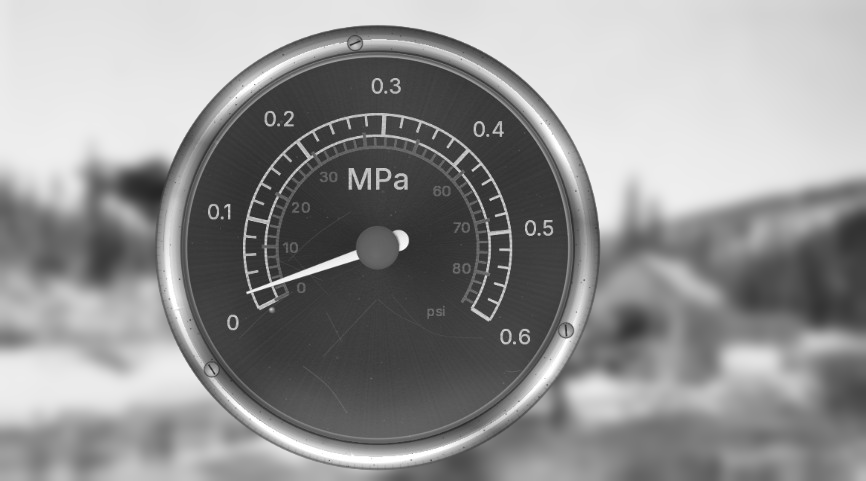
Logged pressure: 0.02 MPa
